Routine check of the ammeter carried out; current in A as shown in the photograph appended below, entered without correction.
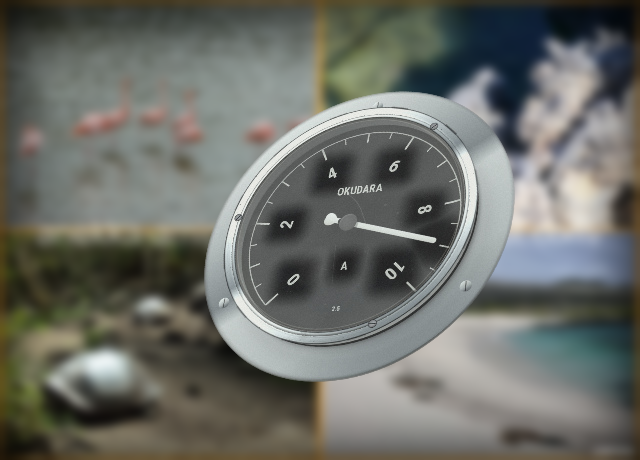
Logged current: 9 A
